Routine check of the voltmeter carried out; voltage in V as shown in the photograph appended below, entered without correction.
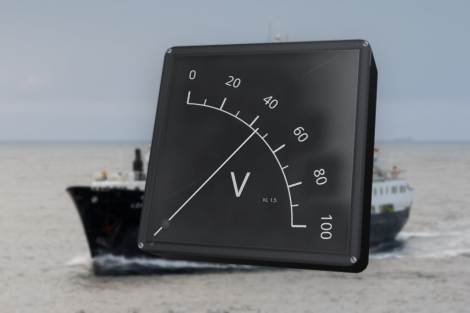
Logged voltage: 45 V
